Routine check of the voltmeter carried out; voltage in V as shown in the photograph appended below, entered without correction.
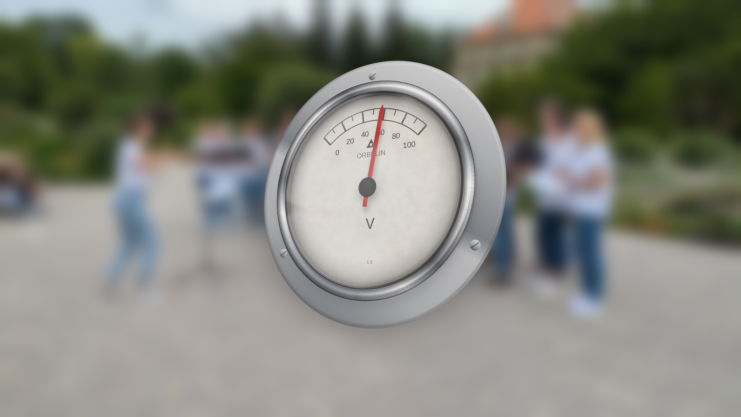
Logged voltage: 60 V
